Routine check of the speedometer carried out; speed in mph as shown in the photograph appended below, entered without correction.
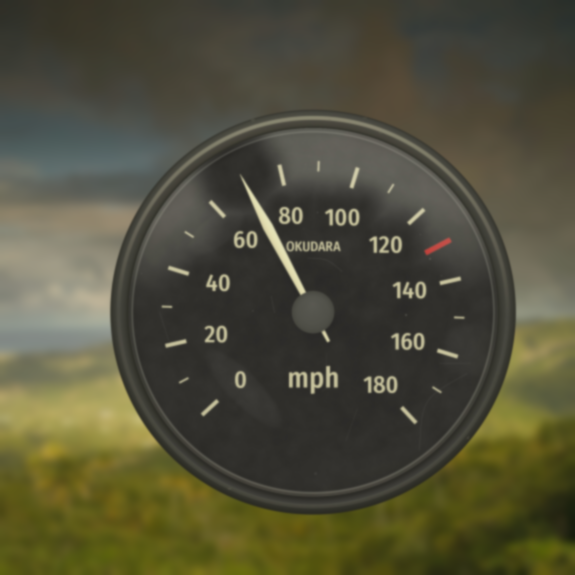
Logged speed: 70 mph
